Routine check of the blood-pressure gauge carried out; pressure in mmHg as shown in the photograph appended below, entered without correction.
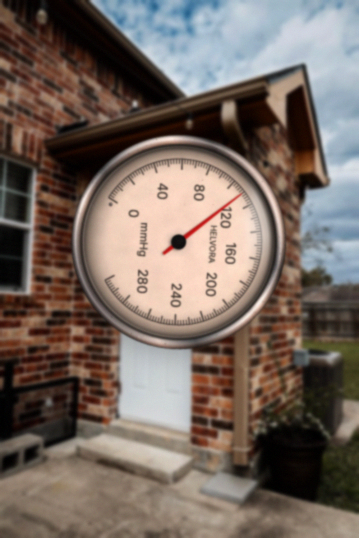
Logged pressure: 110 mmHg
